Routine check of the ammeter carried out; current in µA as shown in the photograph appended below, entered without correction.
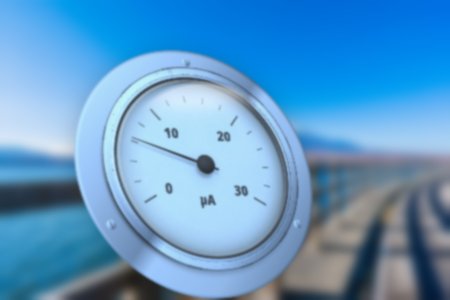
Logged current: 6 µA
